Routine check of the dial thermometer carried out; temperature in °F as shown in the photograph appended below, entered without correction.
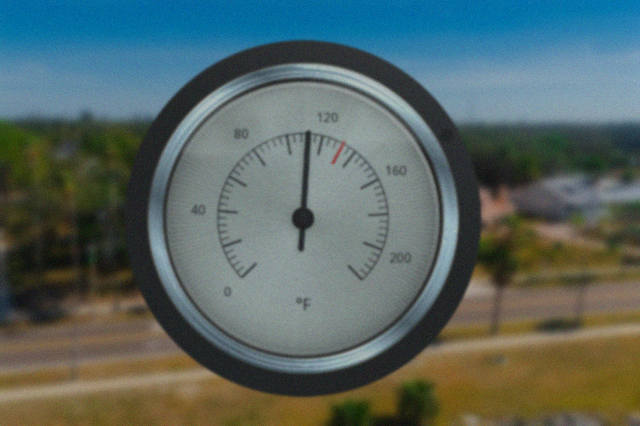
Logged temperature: 112 °F
